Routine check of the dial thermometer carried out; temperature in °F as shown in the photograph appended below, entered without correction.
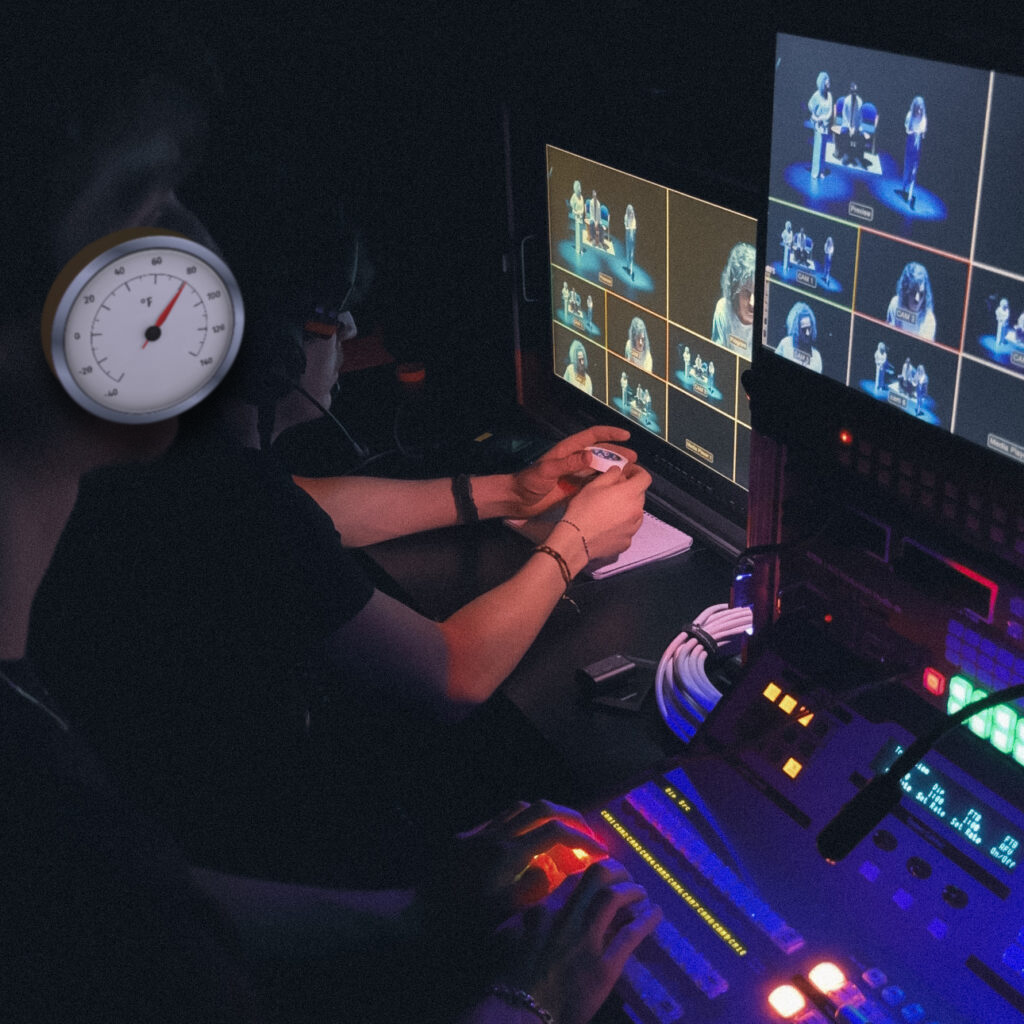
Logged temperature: 80 °F
